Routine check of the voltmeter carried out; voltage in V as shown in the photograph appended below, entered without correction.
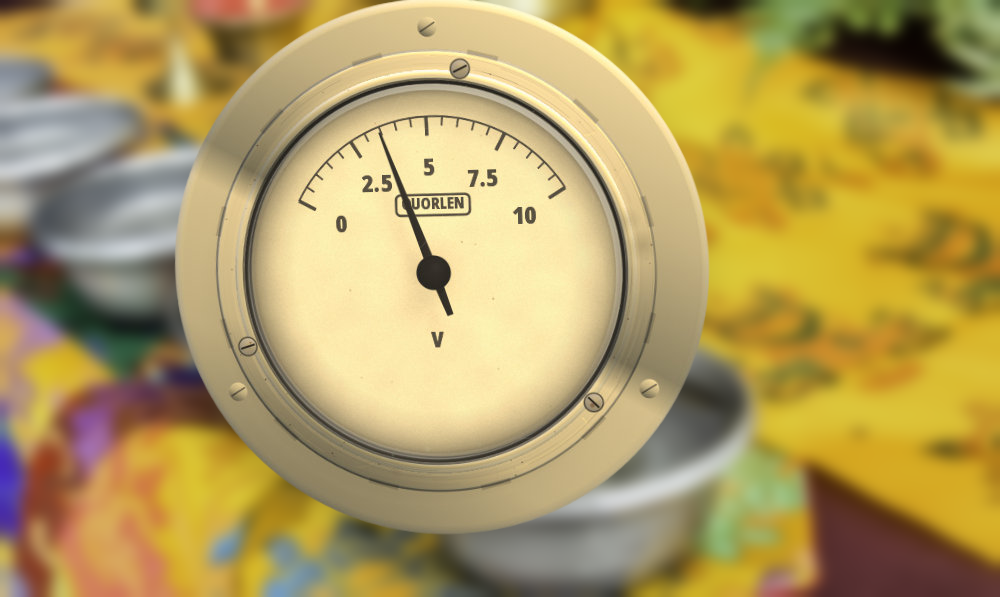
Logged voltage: 3.5 V
